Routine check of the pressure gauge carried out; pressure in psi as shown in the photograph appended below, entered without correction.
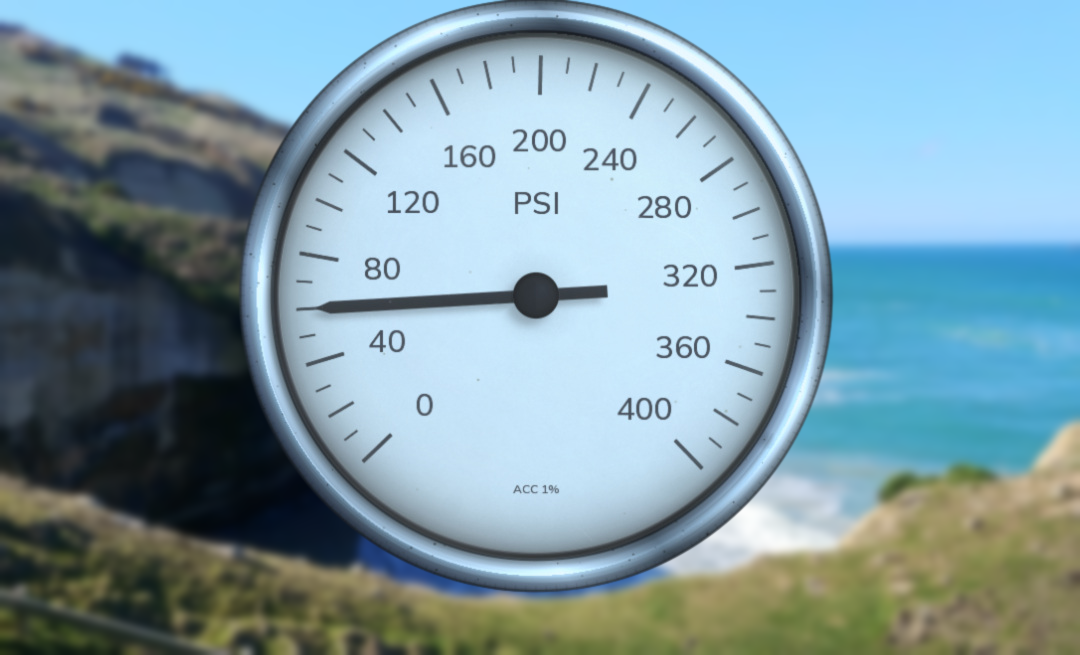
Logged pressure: 60 psi
